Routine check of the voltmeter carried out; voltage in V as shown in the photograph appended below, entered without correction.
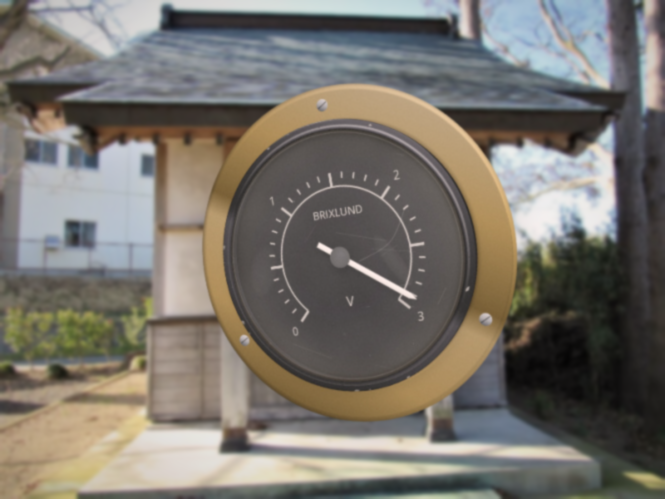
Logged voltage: 2.9 V
